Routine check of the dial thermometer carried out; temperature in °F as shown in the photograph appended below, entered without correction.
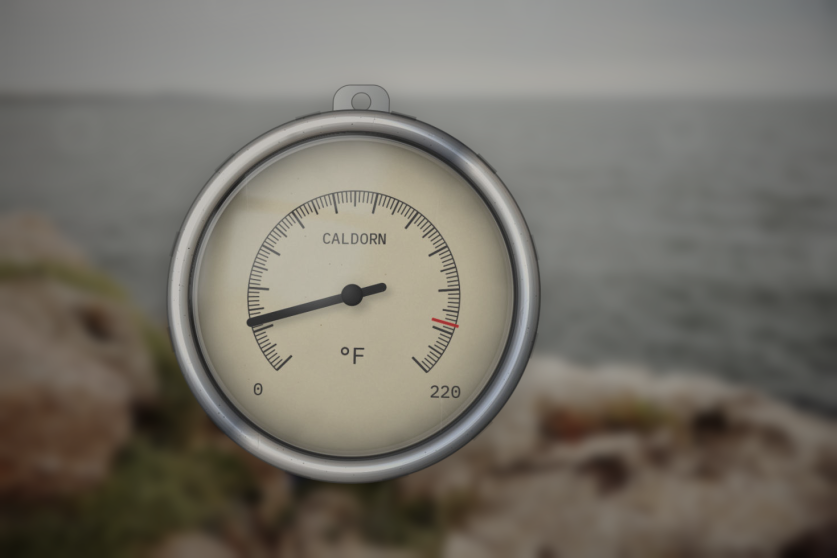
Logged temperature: 24 °F
